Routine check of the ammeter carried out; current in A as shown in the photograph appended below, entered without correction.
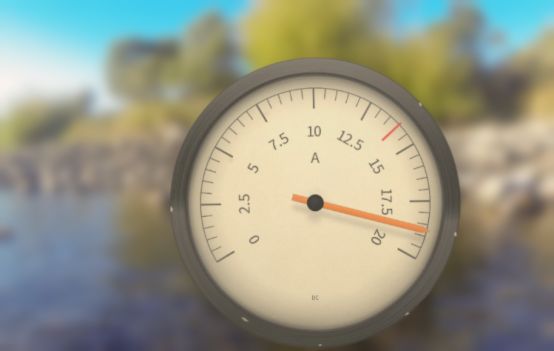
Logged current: 18.75 A
